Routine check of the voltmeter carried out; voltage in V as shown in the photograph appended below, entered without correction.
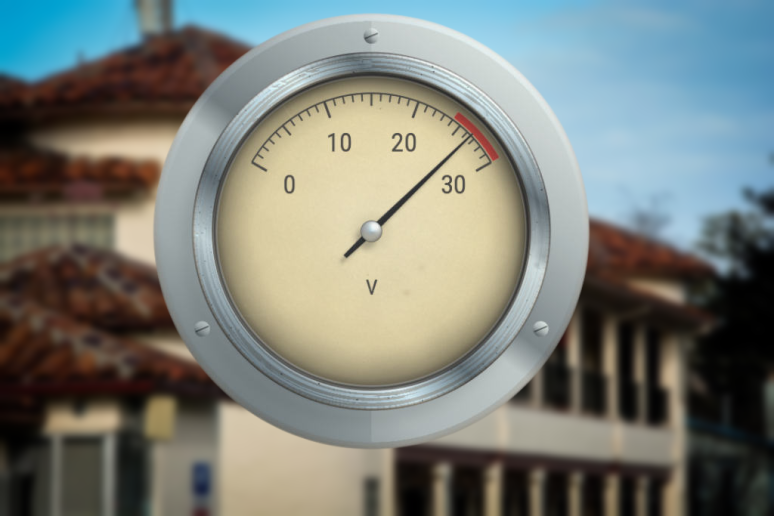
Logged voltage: 26.5 V
